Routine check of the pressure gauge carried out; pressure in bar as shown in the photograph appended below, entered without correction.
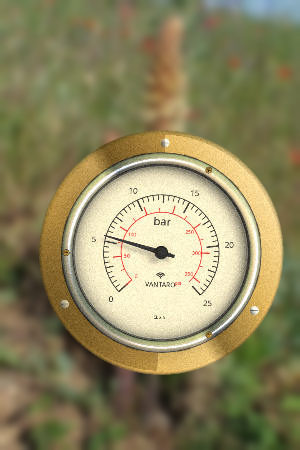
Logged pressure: 5.5 bar
